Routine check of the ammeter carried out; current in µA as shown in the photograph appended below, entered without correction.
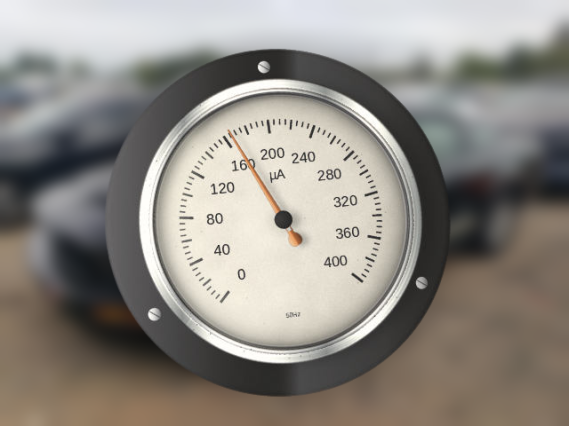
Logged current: 165 µA
